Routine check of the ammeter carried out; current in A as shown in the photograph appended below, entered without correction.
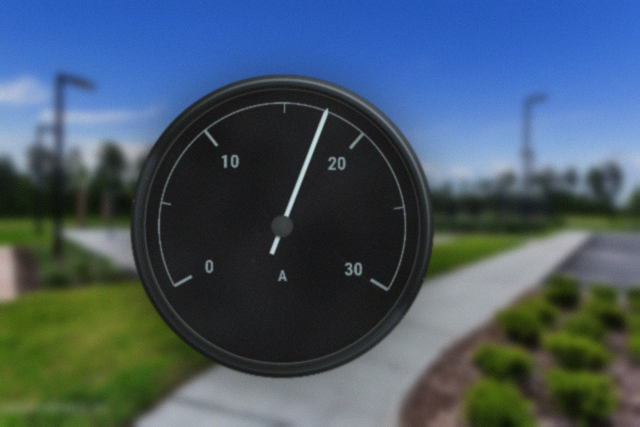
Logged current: 17.5 A
